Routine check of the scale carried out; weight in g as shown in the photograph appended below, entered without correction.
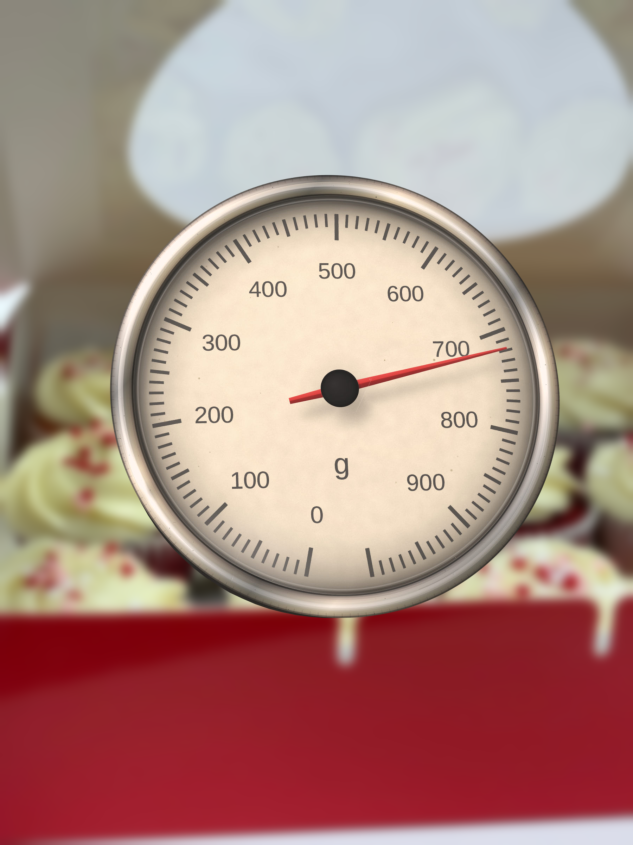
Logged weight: 720 g
